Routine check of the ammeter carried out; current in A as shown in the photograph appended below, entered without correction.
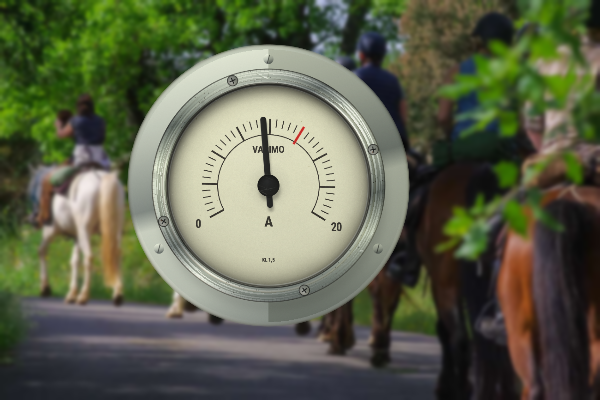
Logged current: 9.5 A
